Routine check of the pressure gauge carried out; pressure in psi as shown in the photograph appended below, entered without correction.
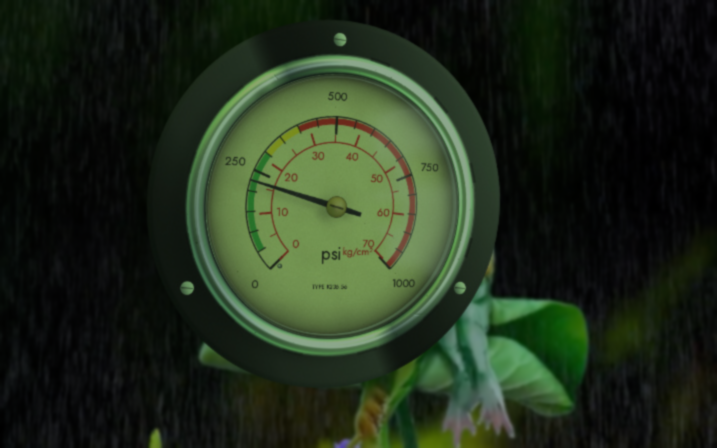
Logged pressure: 225 psi
